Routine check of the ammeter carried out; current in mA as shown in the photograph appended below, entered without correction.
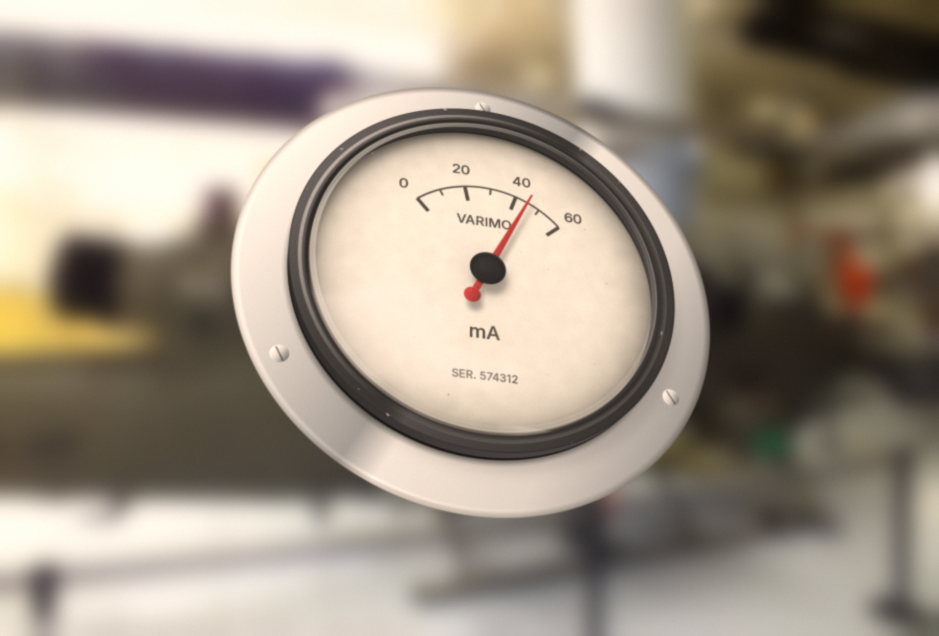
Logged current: 45 mA
